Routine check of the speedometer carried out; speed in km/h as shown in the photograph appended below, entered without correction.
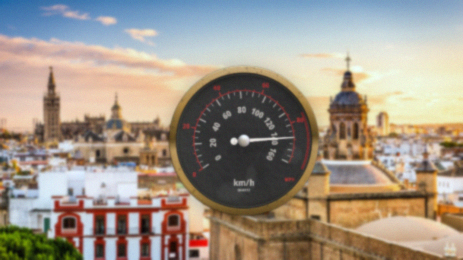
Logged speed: 140 km/h
